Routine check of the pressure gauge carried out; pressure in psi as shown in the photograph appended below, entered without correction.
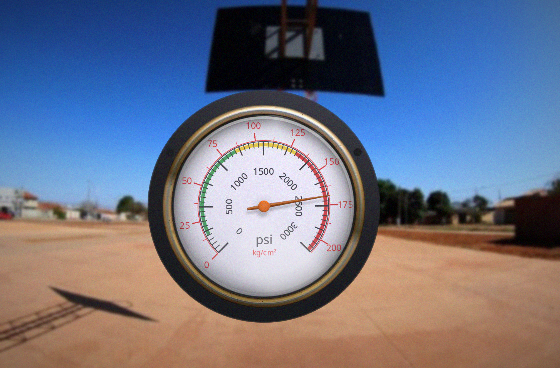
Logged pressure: 2400 psi
